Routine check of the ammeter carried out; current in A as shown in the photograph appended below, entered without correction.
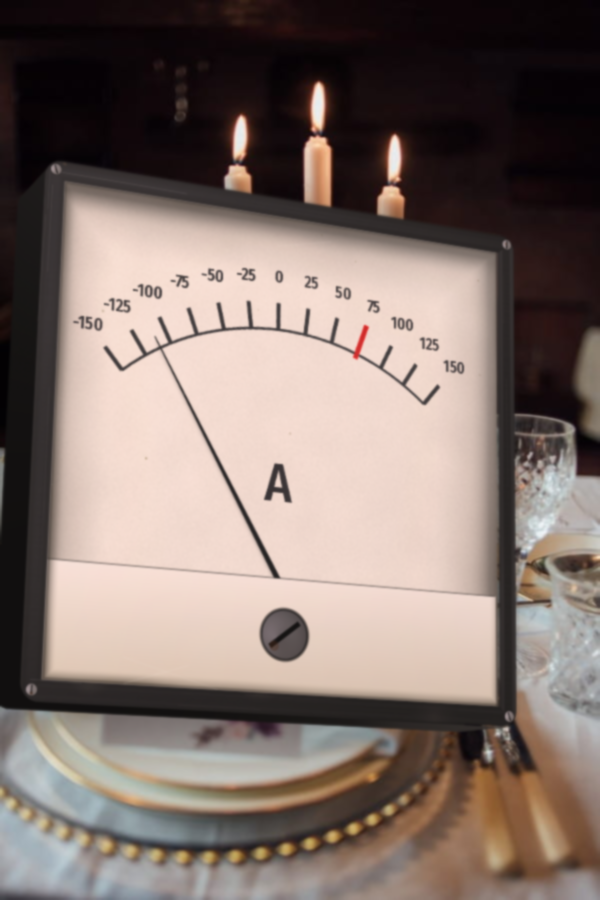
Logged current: -112.5 A
